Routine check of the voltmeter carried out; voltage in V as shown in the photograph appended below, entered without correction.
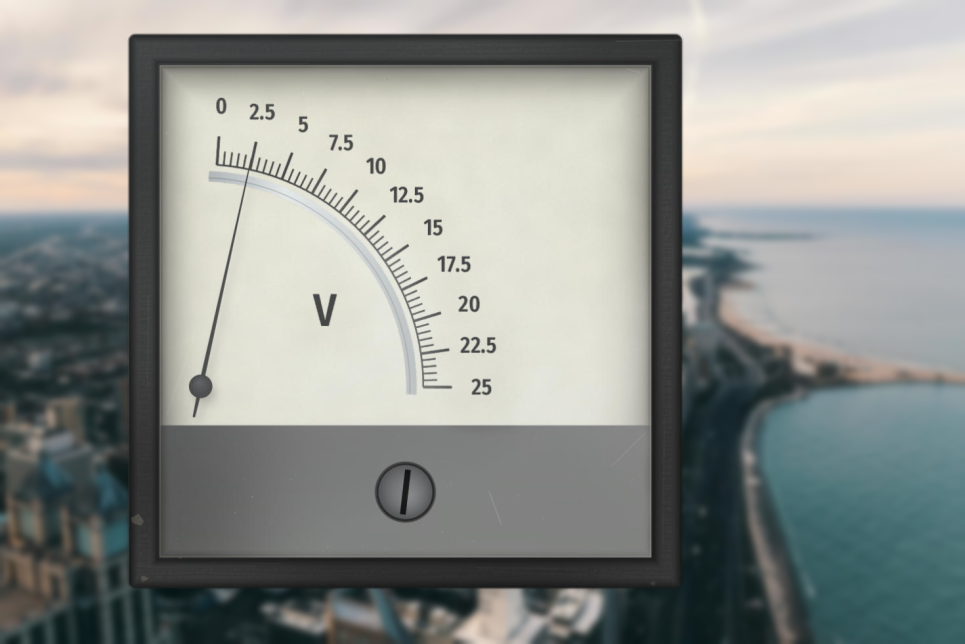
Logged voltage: 2.5 V
